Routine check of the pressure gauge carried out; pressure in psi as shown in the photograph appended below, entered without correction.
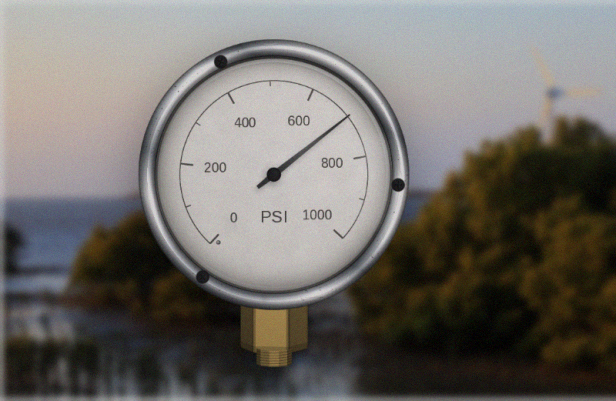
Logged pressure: 700 psi
